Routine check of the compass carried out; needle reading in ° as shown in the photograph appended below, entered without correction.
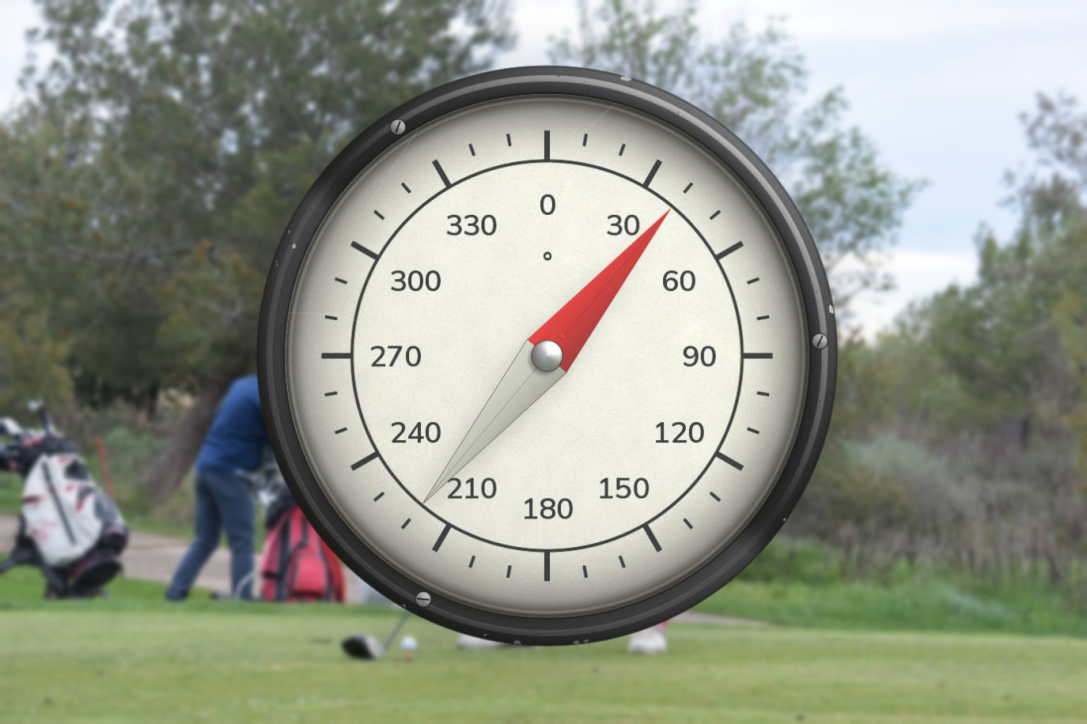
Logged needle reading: 40 °
